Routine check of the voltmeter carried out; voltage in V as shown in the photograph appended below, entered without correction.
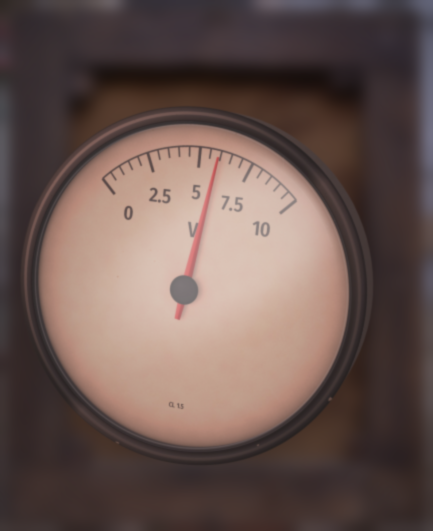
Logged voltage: 6 V
